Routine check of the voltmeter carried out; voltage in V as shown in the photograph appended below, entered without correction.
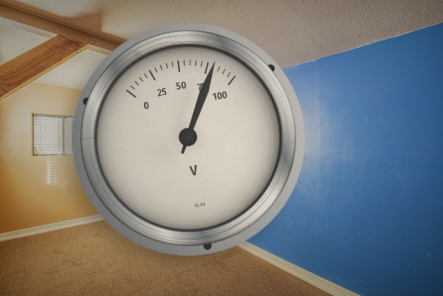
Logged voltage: 80 V
